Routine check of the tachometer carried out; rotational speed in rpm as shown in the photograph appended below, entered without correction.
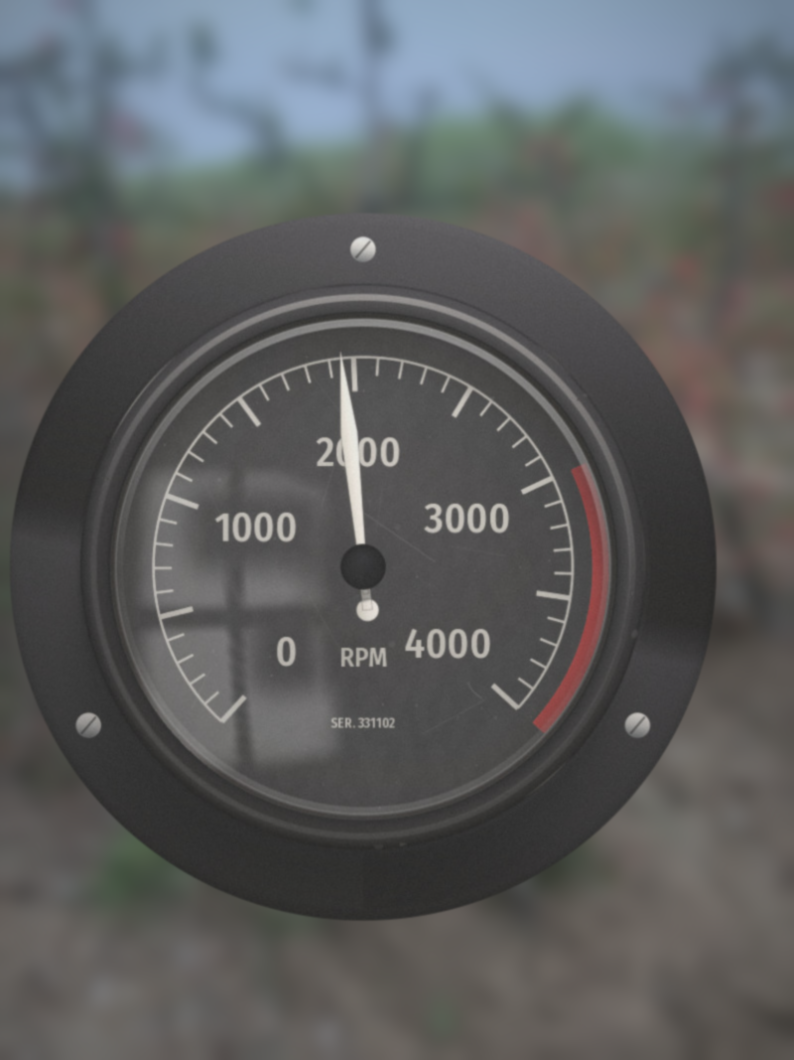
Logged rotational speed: 1950 rpm
